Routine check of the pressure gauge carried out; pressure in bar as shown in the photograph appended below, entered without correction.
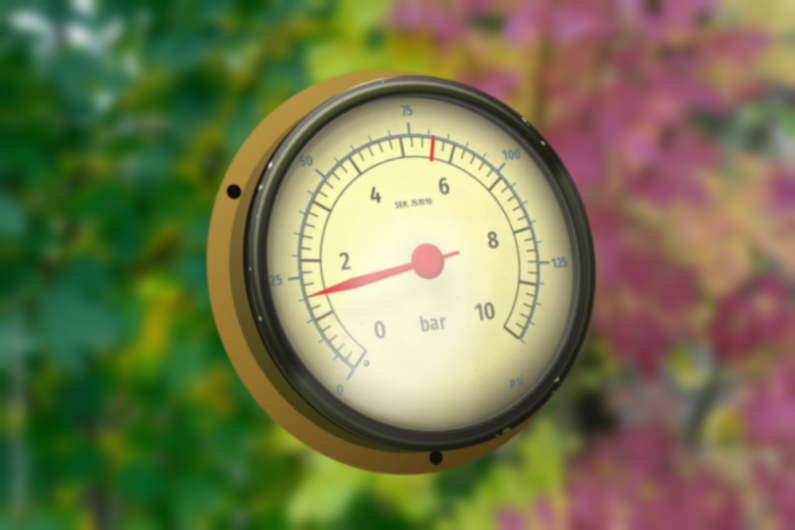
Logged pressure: 1.4 bar
